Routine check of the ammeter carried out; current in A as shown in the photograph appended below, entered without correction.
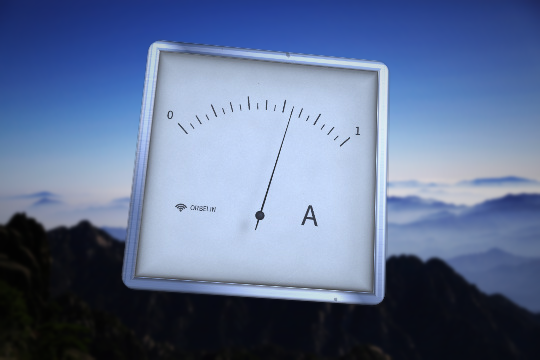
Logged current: 0.65 A
